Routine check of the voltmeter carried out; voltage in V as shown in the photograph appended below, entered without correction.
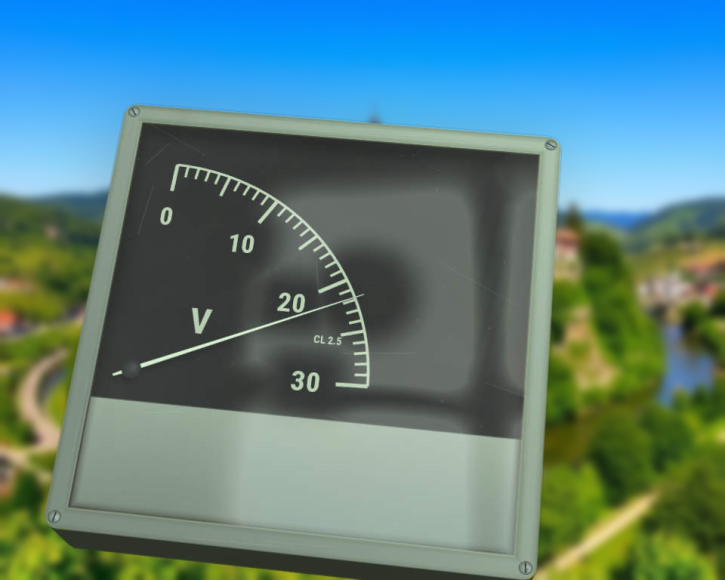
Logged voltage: 22 V
